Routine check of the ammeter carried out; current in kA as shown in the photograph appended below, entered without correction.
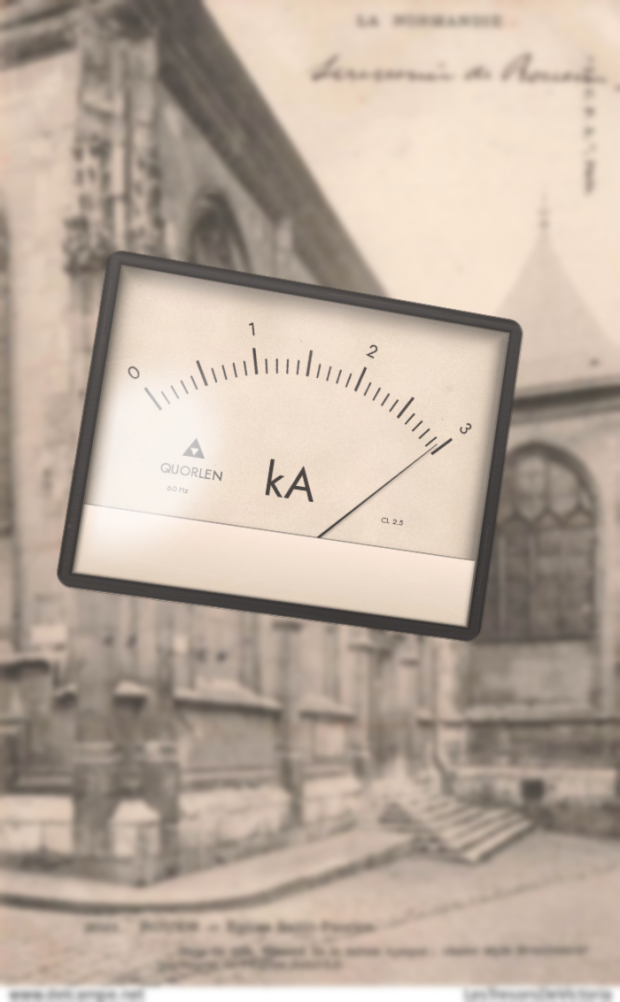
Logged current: 2.95 kA
